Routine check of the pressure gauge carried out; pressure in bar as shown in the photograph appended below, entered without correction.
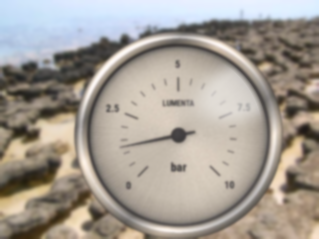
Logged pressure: 1.25 bar
